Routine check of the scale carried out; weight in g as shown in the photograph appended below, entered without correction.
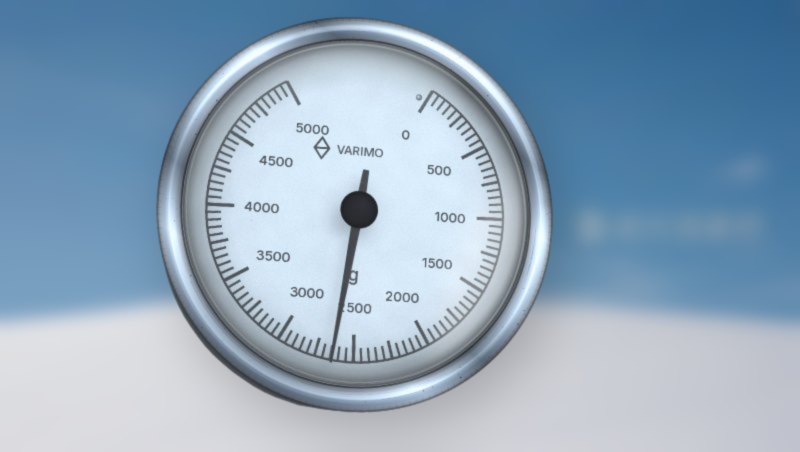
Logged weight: 2650 g
